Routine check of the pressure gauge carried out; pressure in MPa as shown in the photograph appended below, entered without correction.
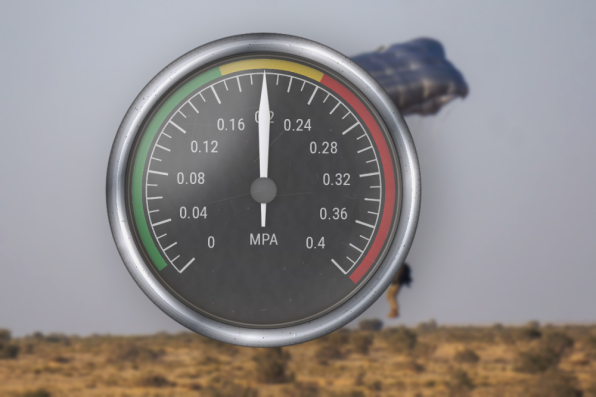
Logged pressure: 0.2 MPa
